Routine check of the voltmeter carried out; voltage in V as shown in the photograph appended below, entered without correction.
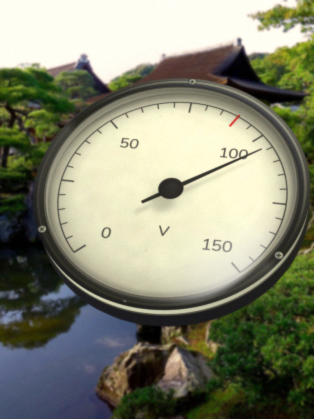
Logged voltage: 105 V
